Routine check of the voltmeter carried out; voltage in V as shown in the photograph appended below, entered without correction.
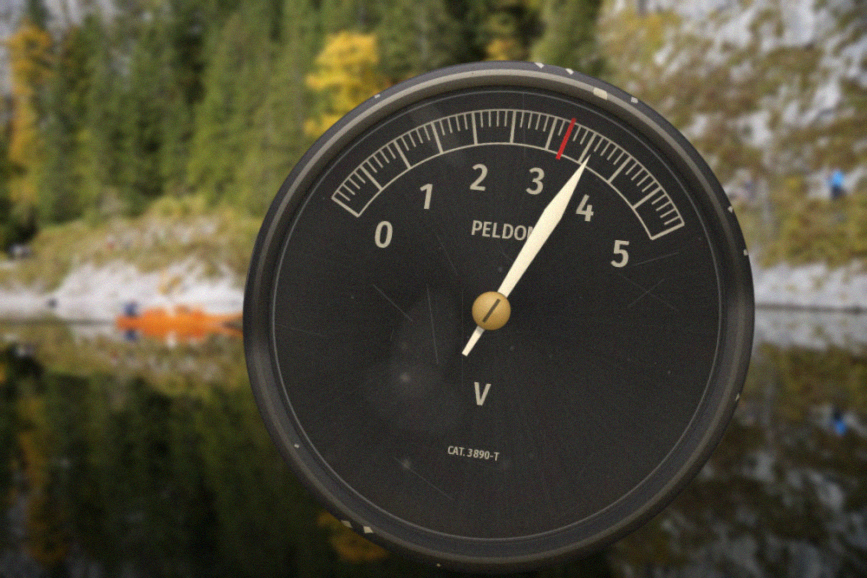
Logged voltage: 3.6 V
